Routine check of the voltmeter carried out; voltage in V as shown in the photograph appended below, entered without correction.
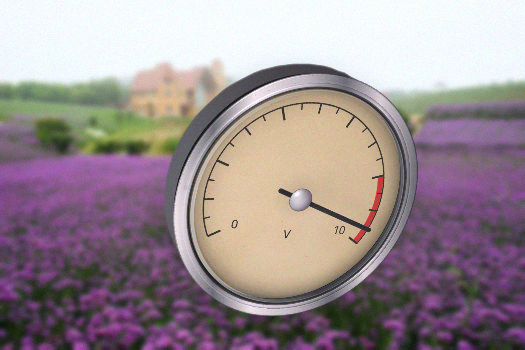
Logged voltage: 9.5 V
